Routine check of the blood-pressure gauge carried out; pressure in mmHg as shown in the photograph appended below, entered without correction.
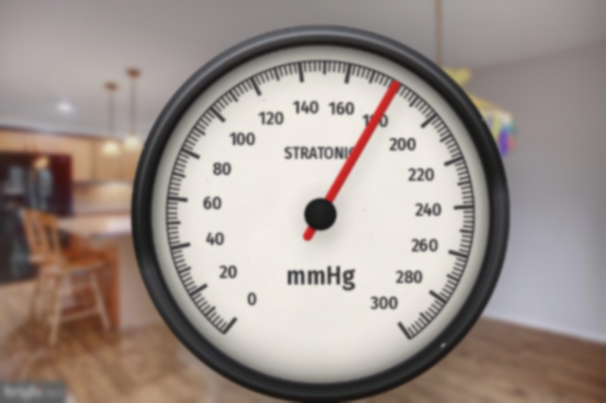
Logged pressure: 180 mmHg
